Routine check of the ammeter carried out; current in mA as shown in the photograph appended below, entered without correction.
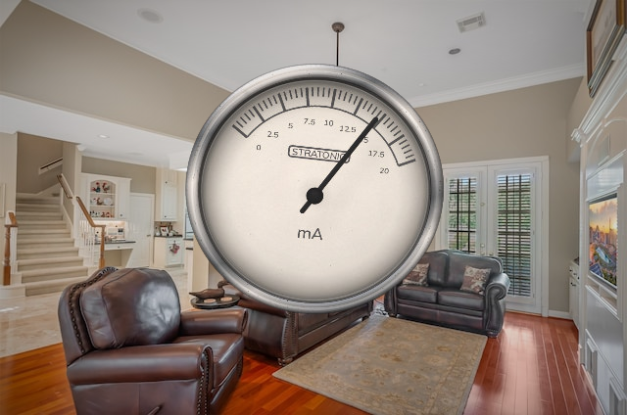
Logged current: 14.5 mA
